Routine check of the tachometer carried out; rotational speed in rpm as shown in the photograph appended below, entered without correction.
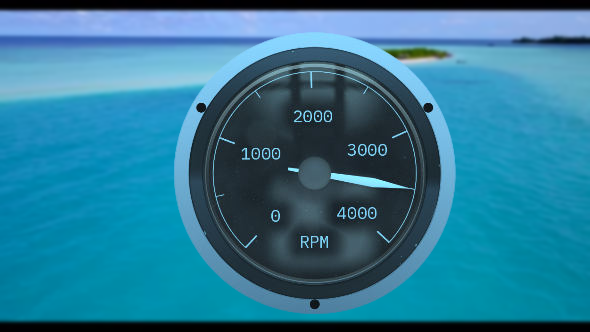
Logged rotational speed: 3500 rpm
